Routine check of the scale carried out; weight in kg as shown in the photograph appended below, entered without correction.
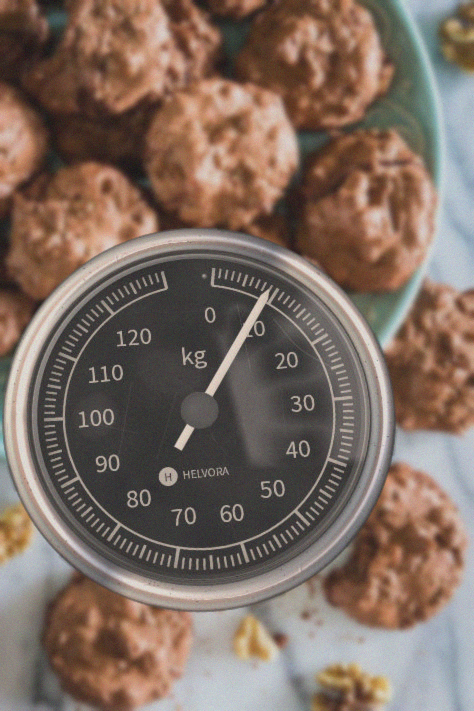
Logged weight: 9 kg
